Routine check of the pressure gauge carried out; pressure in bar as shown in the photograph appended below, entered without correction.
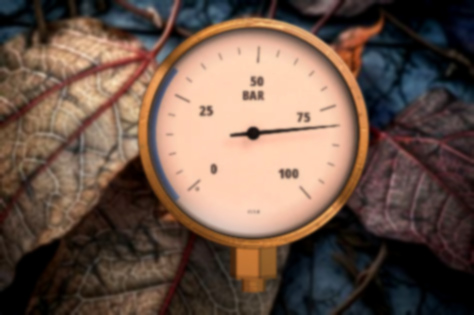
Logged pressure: 80 bar
